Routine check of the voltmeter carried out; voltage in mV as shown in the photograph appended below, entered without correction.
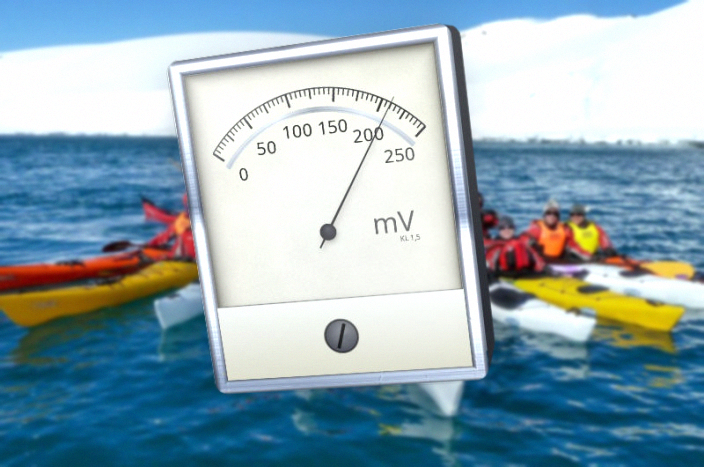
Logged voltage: 210 mV
